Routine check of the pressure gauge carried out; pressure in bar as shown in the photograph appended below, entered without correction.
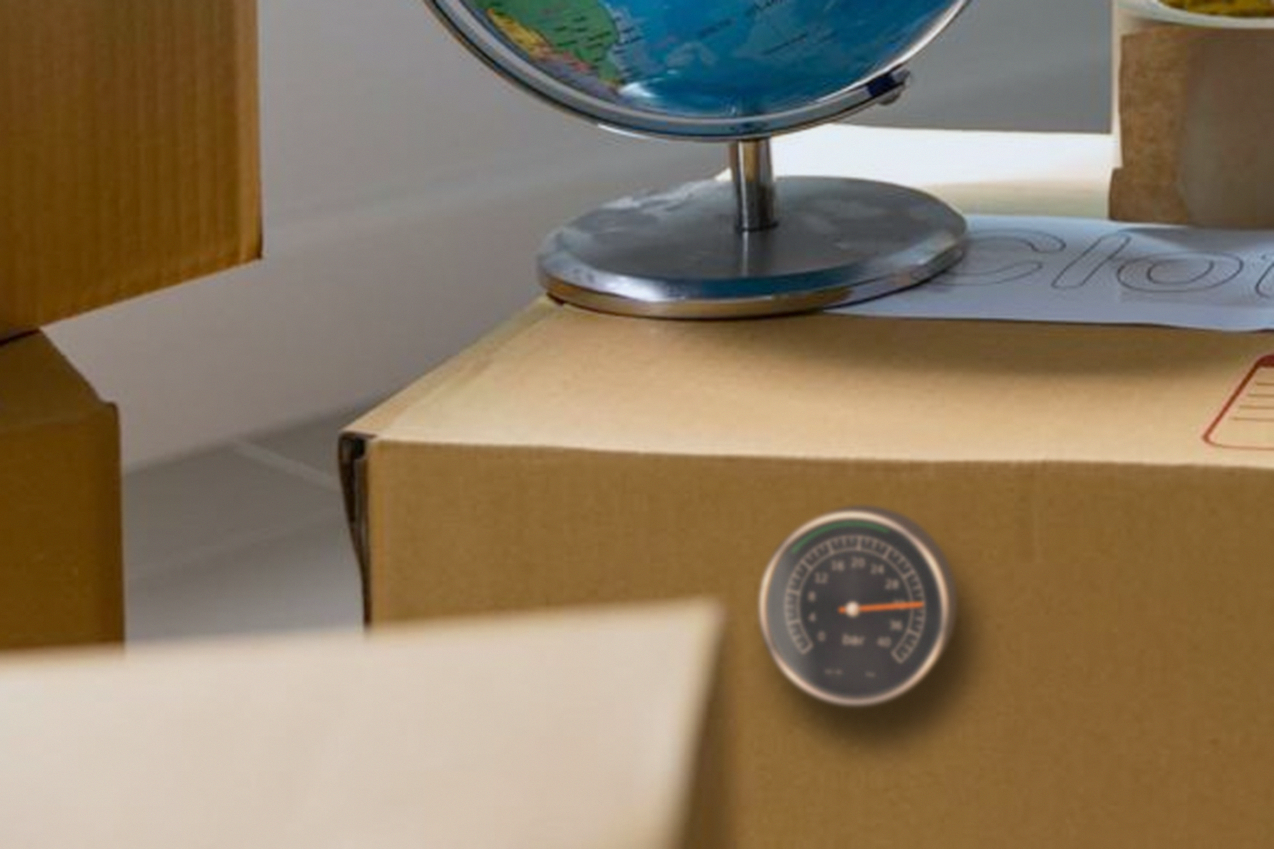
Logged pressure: 32 bar
